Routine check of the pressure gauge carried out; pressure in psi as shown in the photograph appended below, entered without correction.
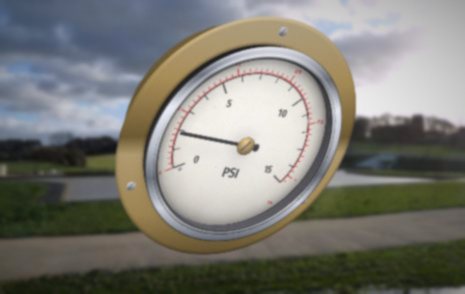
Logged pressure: 2 psi
